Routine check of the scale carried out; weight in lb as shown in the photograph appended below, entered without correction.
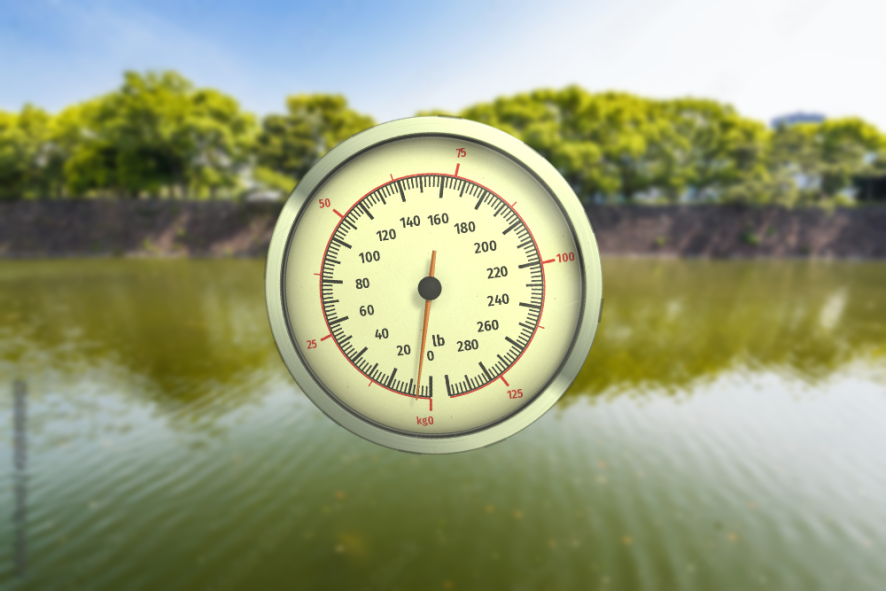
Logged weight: 6 lb
